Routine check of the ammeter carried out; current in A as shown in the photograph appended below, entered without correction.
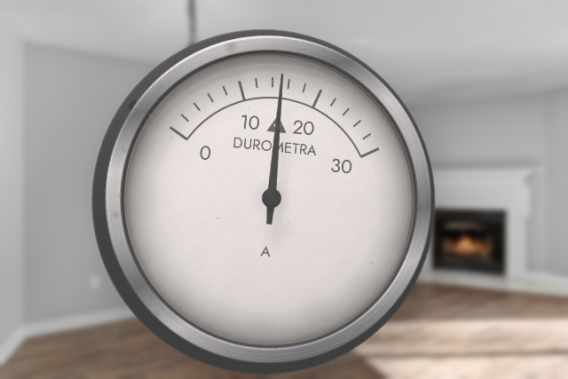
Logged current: 15 A
